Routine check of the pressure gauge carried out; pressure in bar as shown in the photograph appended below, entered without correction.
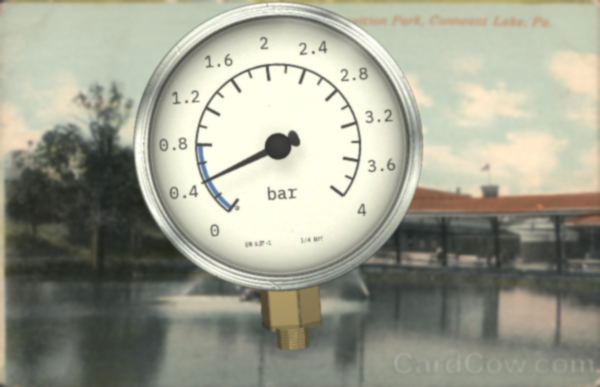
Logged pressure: 0.4 bar
